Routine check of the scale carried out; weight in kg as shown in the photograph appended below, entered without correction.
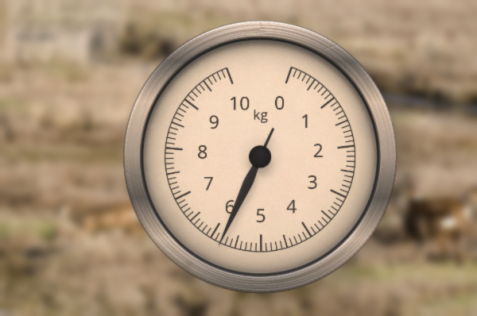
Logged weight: 5.8 kg
